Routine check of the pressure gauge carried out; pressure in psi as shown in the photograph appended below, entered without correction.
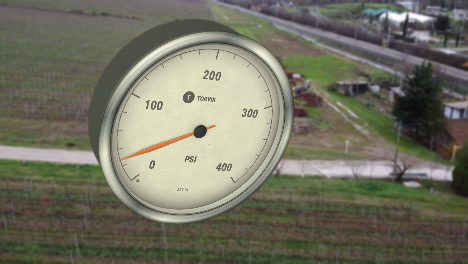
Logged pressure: 30 psi
